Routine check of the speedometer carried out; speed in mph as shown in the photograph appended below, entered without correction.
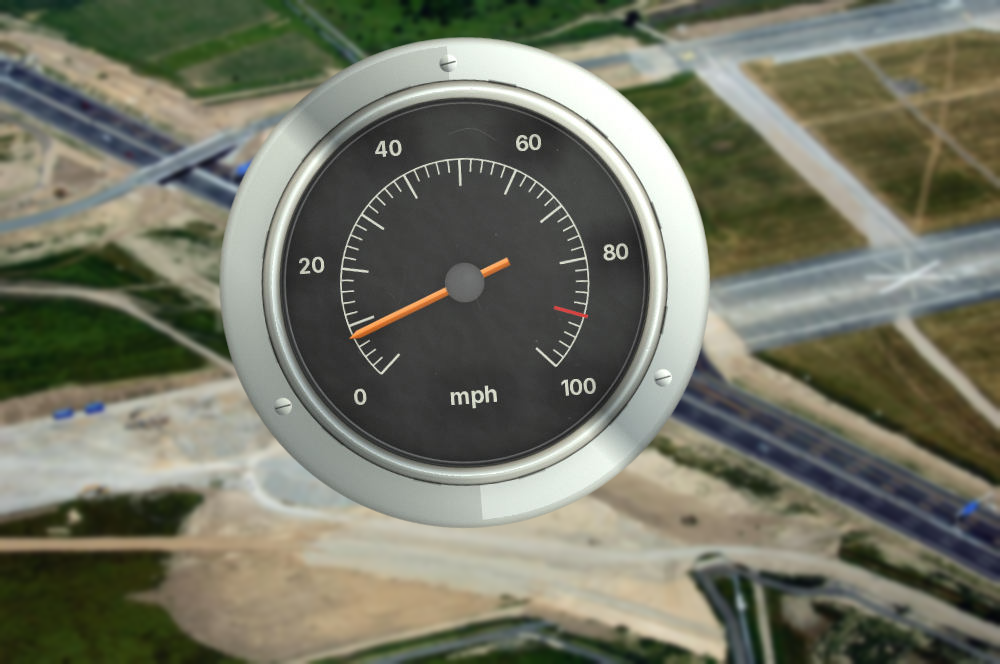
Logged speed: 8 mph
